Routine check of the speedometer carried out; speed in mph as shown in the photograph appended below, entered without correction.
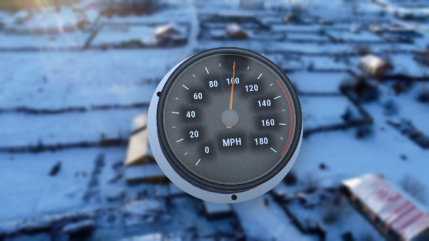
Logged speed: 100 mph
